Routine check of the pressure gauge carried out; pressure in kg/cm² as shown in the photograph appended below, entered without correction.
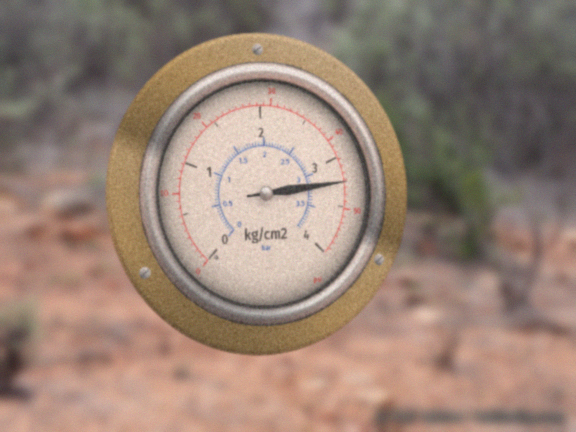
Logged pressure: 3.25 kg/cm²
